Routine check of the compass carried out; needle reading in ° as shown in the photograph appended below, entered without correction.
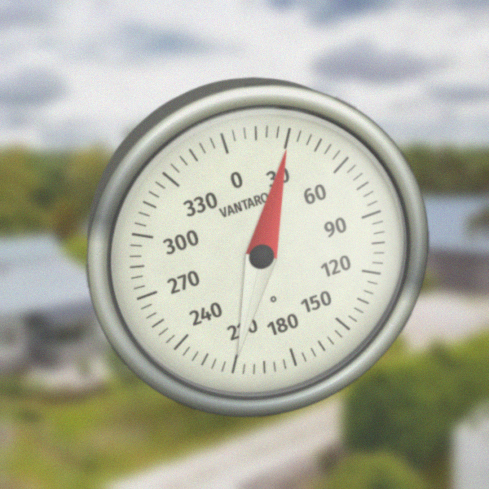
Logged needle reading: 30 °
